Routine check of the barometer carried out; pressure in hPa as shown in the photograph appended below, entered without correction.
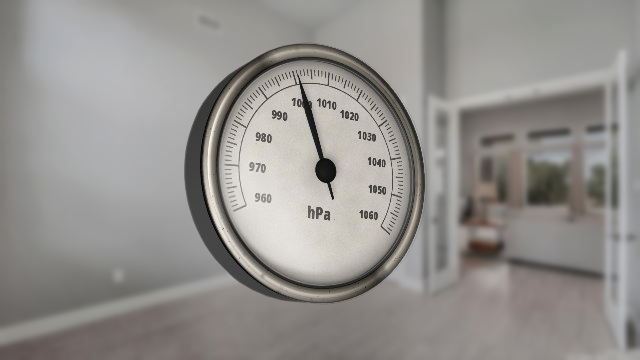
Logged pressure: 1000 hPa
